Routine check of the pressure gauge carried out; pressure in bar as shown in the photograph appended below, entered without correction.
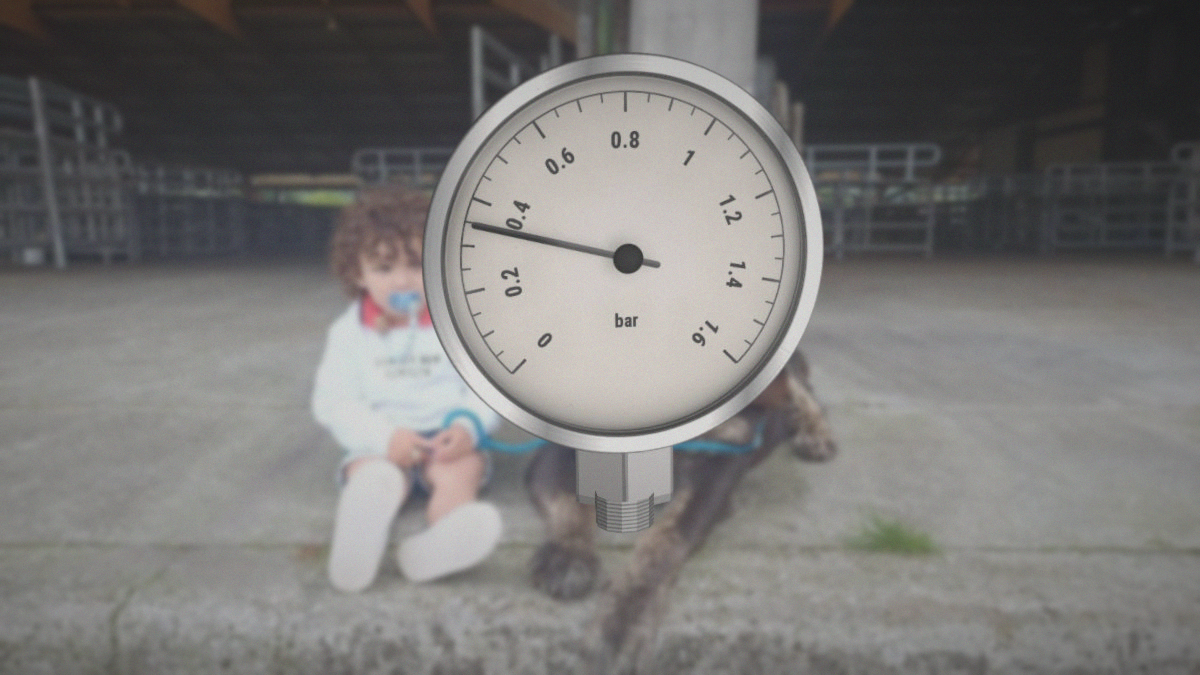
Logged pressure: 0.35 bar
